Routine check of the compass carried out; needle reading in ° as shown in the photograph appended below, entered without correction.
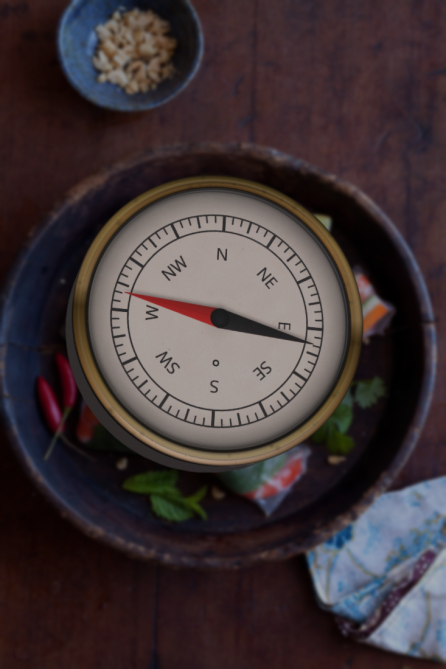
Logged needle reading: 280 °
